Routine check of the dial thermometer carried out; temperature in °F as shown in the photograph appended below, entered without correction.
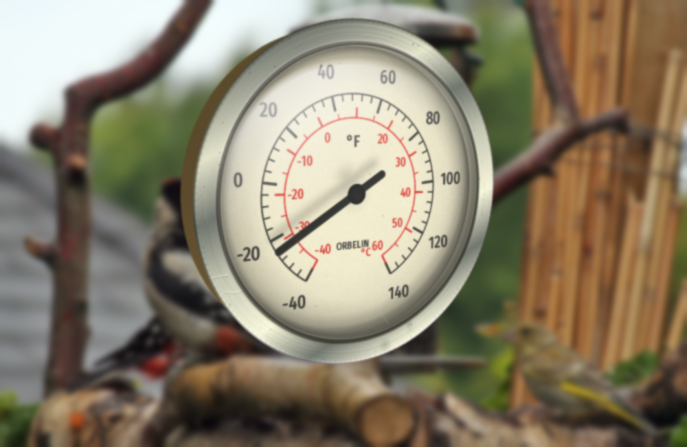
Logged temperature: -24 °F
